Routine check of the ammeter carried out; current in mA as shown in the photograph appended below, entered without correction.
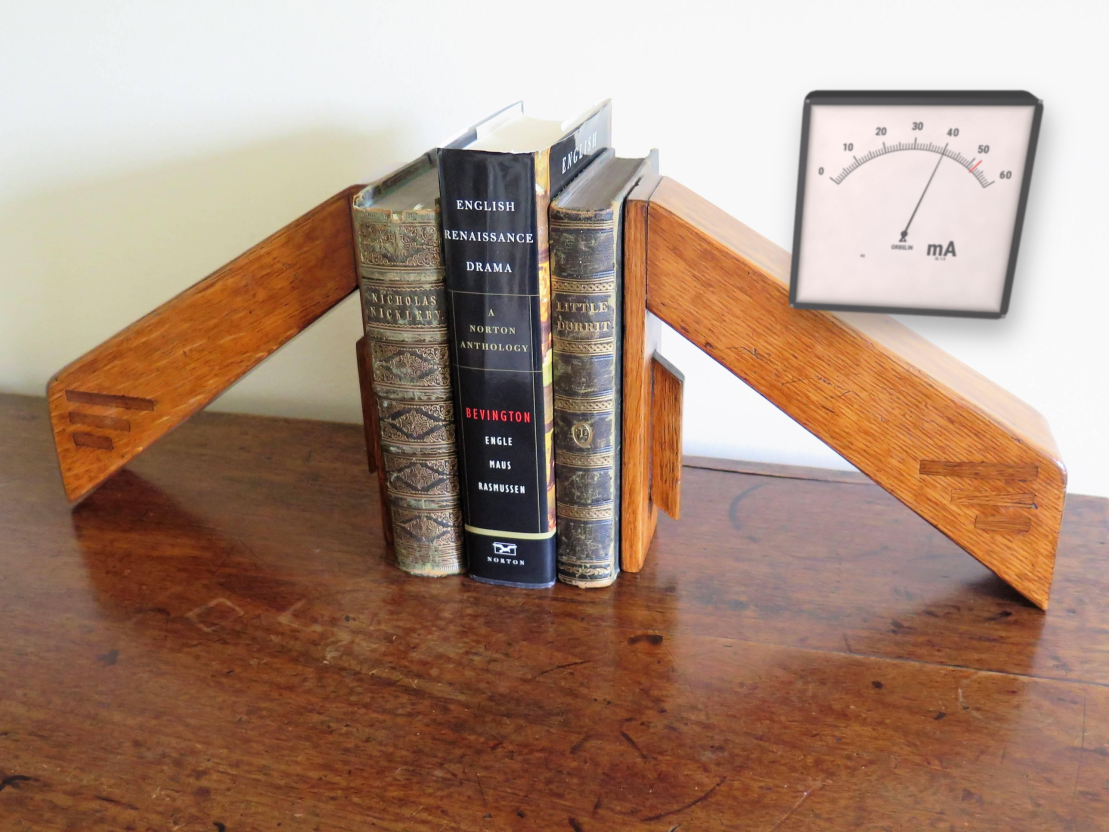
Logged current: 40 mA
